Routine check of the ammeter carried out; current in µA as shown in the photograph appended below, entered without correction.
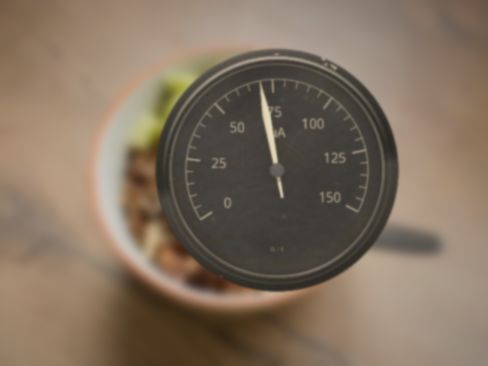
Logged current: 70 µA
